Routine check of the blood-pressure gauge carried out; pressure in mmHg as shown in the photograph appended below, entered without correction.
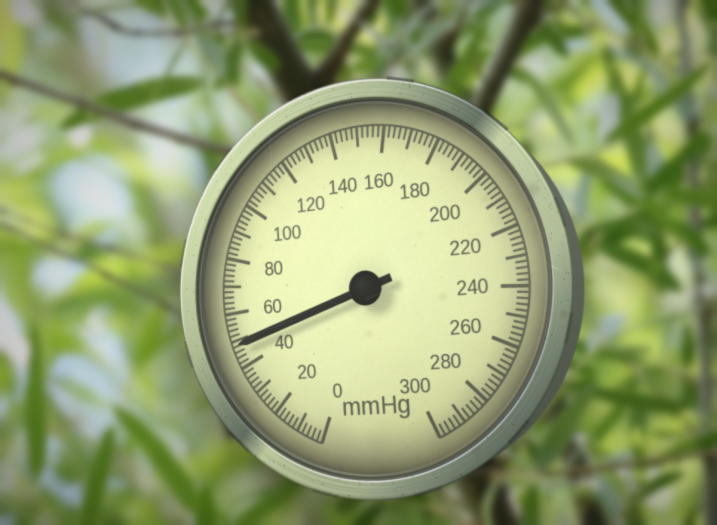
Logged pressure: 48 mmHg
